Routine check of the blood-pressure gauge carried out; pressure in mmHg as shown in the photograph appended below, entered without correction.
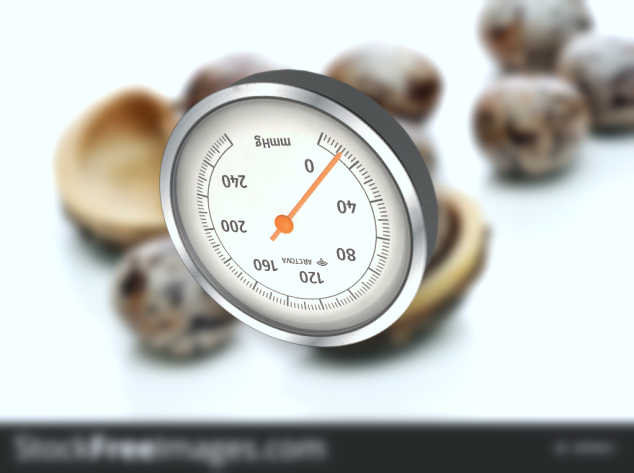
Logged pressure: 12 mmHg
